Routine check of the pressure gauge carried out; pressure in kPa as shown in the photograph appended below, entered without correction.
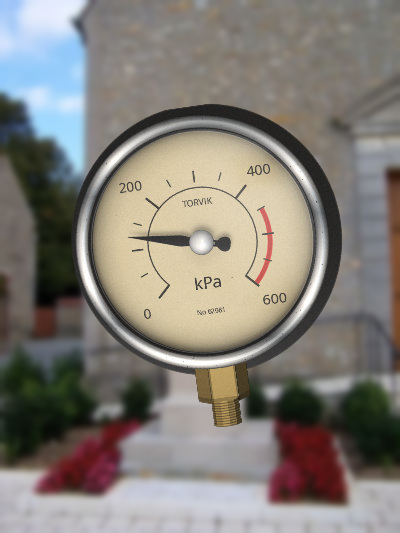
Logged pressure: 125 kPa
